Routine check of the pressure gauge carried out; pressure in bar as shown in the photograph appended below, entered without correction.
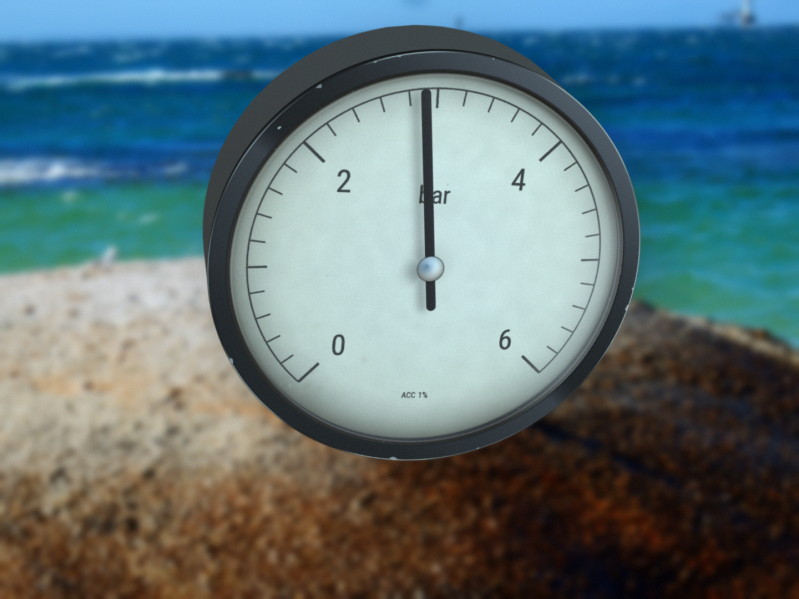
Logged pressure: 2.9 bar
